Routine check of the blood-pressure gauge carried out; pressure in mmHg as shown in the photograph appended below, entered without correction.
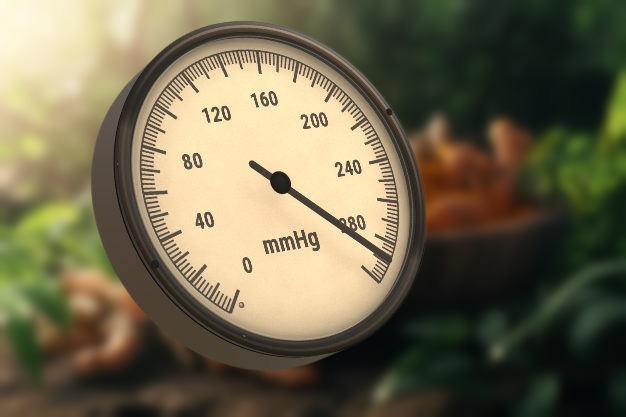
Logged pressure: 290 mmHg
